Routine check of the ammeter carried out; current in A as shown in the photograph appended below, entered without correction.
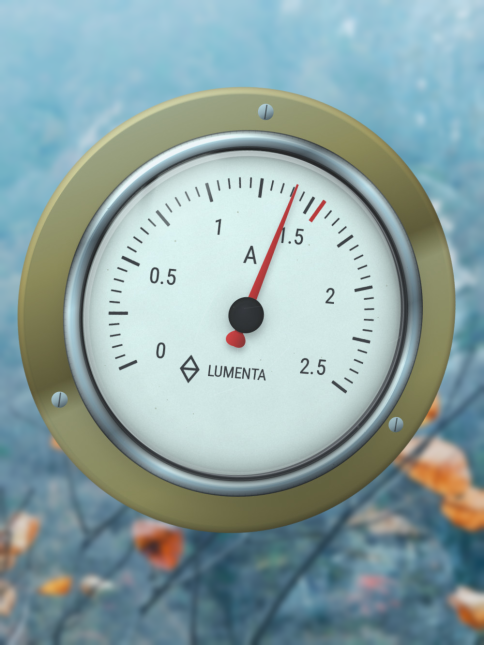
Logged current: 1.4 A
